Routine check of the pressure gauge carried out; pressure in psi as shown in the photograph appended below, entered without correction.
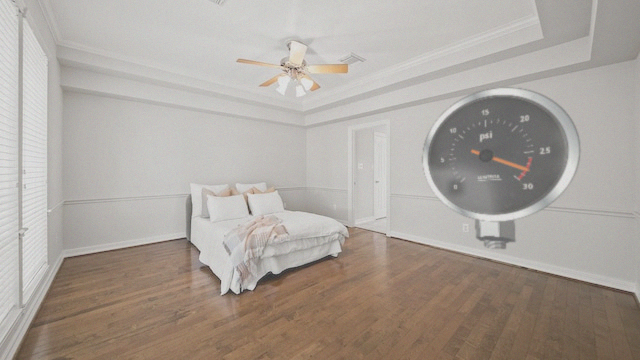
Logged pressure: 28 psi
